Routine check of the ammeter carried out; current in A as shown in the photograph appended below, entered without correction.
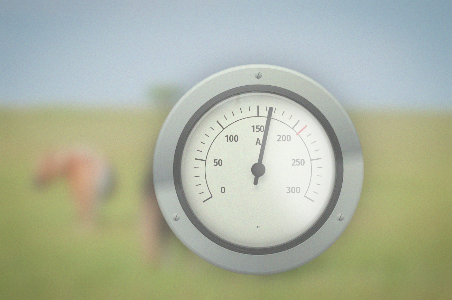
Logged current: 165 A
